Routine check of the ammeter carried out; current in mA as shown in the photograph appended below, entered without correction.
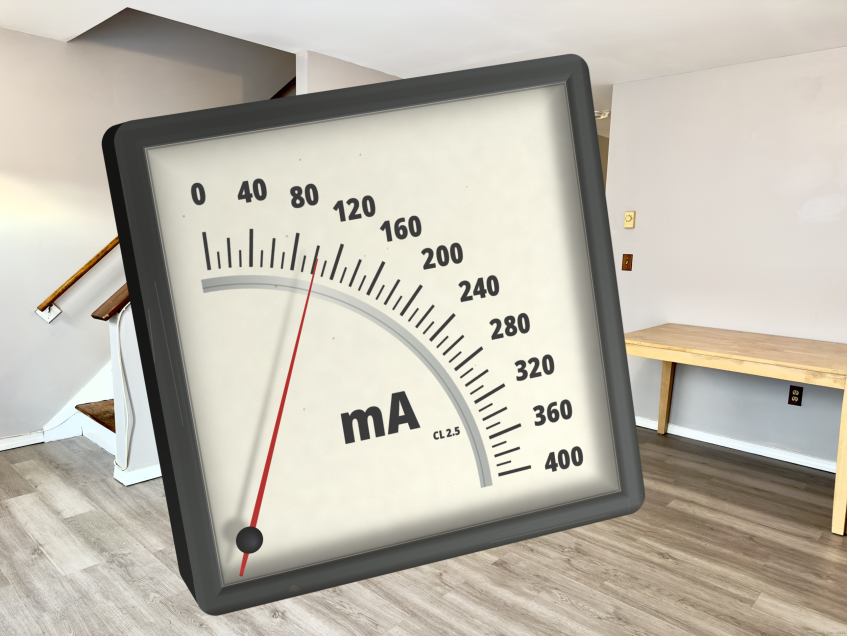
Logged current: 100 mA
